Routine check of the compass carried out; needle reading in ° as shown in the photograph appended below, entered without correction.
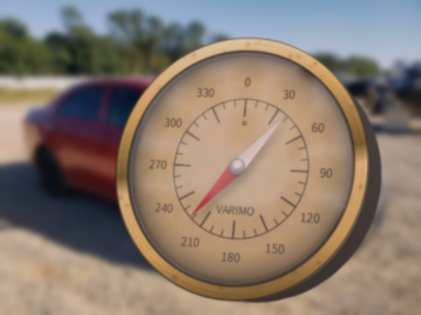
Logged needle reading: 220 °
